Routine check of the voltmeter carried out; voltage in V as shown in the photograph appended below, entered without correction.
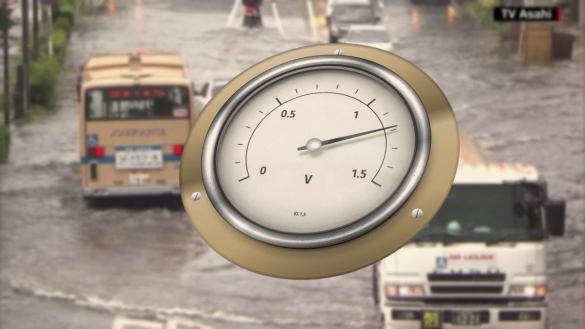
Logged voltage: 1.2 V
